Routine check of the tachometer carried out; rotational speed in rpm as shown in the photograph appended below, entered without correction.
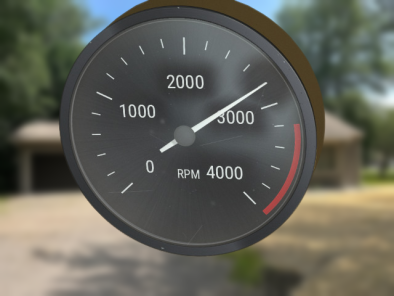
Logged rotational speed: 2800 rpm
